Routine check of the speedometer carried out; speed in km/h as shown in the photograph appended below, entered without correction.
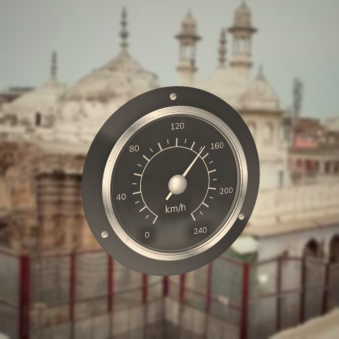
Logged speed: 150 km/h
